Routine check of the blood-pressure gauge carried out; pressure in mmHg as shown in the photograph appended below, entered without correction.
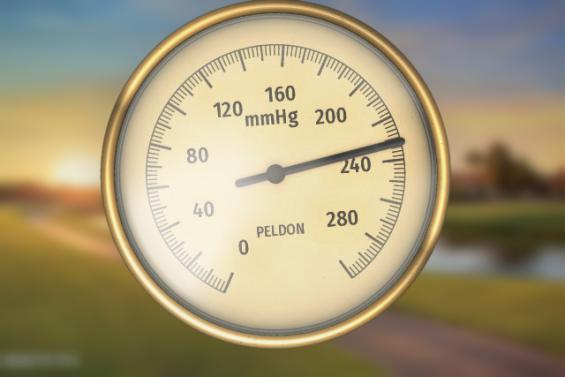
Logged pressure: 232 mmHg
